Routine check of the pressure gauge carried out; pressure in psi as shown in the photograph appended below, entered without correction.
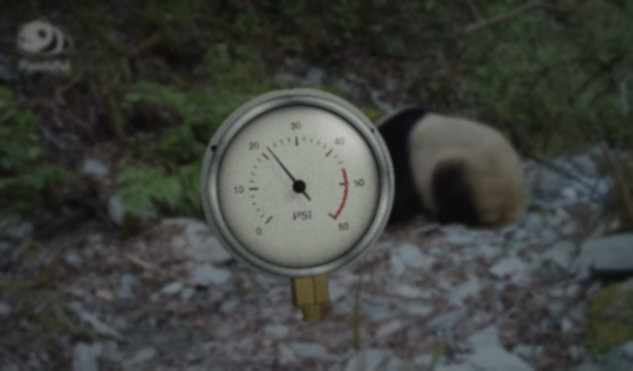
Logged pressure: 22 psi
